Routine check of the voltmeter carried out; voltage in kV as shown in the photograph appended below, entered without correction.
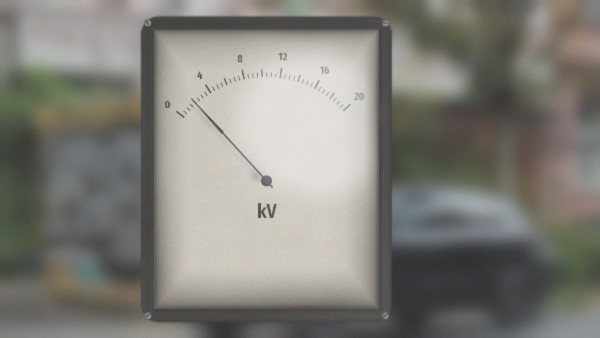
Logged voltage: 2 kV
